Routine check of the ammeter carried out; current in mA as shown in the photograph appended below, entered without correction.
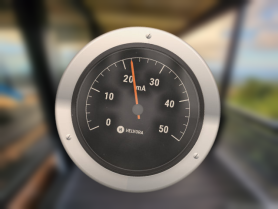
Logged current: 22 mA
